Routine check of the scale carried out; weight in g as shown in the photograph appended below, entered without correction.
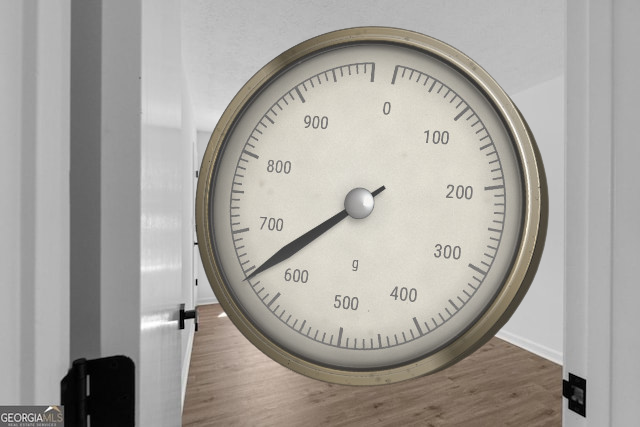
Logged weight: 640 g
